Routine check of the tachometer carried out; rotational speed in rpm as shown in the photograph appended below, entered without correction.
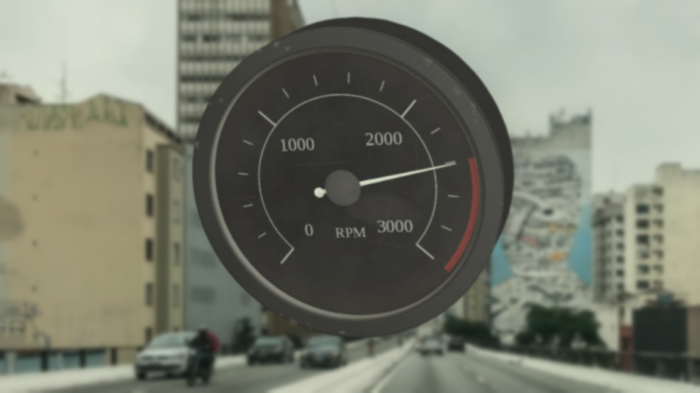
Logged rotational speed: 2400 rpm
